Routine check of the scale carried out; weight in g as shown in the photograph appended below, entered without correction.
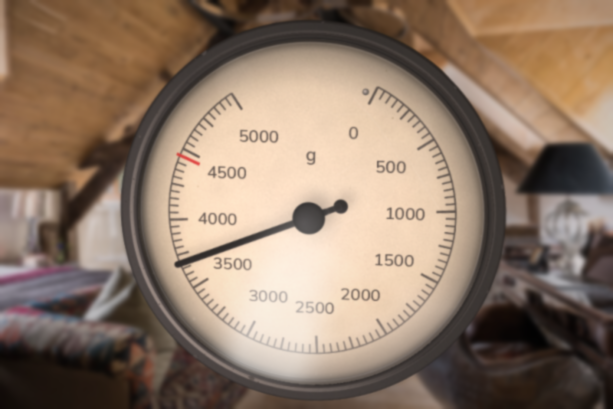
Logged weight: 3700 g
